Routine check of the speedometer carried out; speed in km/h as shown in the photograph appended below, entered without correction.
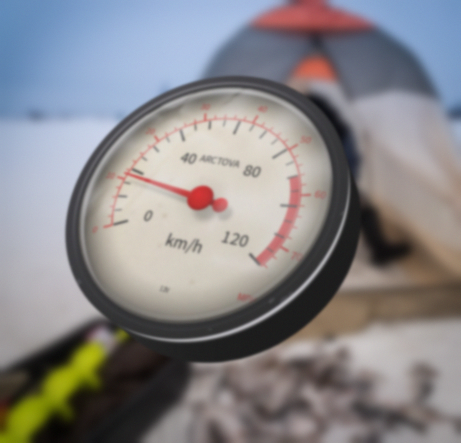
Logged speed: 17.5 km/h
